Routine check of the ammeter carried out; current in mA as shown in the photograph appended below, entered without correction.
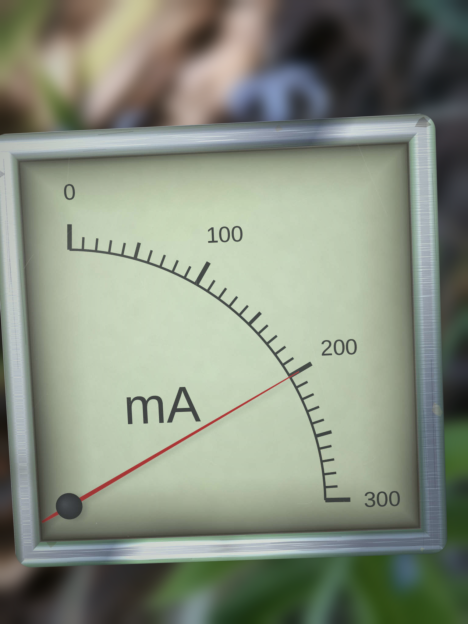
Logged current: 200 mA
